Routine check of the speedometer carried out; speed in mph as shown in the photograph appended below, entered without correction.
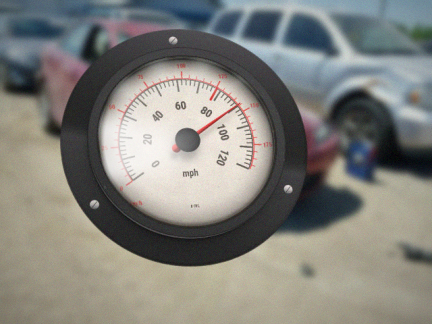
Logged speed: 90 mph
